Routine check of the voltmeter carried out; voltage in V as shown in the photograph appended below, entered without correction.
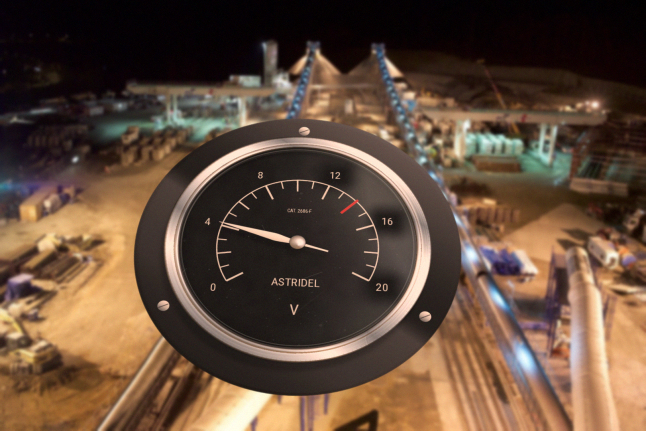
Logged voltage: 4 V
